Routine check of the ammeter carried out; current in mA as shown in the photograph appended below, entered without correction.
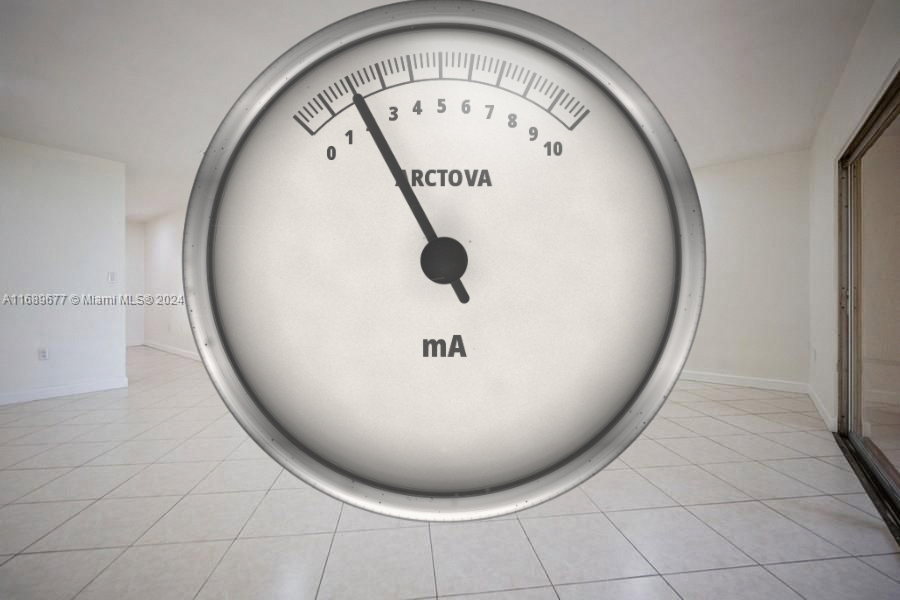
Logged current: 2 mA
